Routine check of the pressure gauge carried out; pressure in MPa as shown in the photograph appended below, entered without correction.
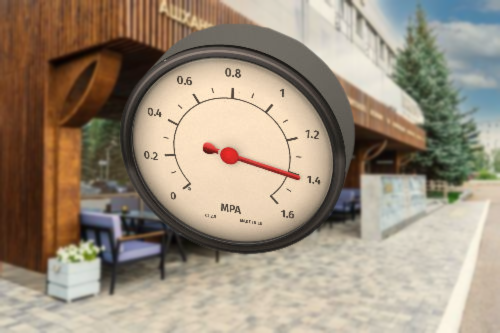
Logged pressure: 1.4 MPa
